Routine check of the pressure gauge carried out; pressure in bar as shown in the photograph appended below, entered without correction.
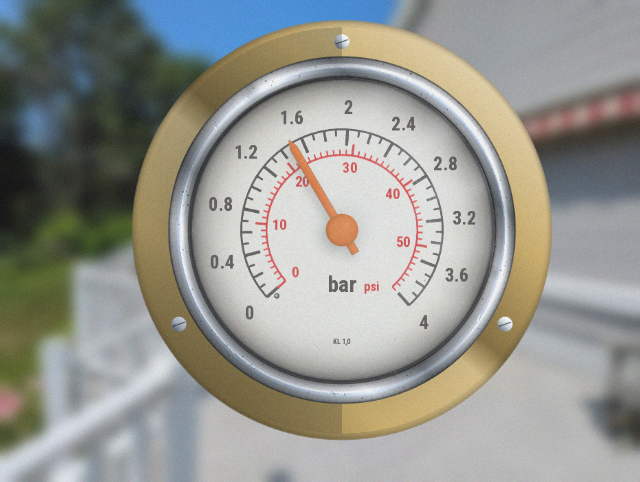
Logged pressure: 1.5 bar
